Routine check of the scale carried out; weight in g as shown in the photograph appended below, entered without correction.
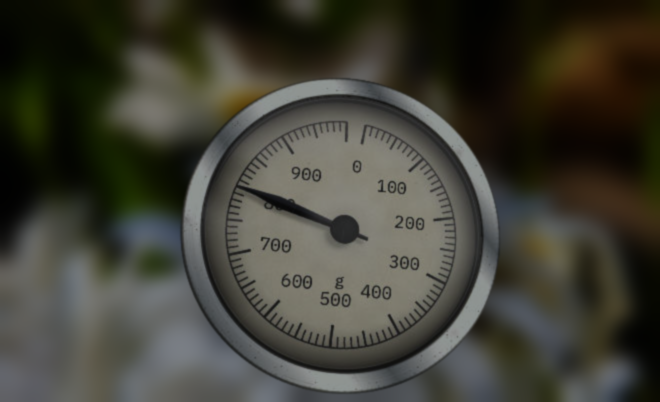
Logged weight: 800 g
